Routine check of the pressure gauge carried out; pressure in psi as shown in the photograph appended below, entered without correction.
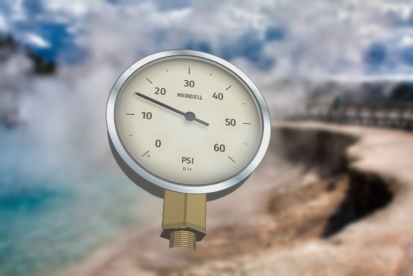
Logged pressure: 15 psi
